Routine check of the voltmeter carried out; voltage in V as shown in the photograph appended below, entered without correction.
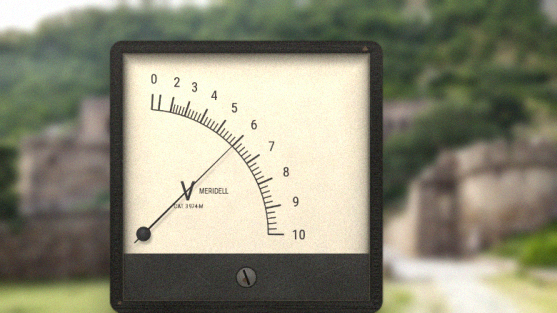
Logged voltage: 6 V
